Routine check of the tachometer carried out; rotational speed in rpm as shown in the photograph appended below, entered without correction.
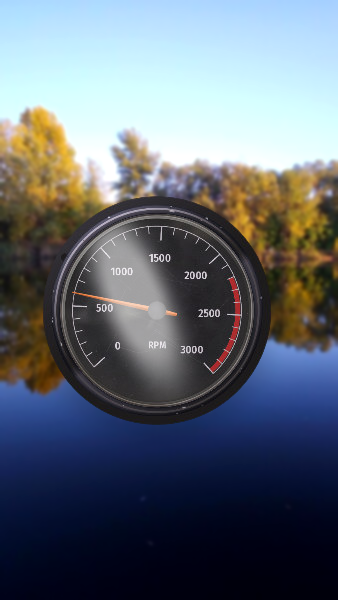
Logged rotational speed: 600 rpm
